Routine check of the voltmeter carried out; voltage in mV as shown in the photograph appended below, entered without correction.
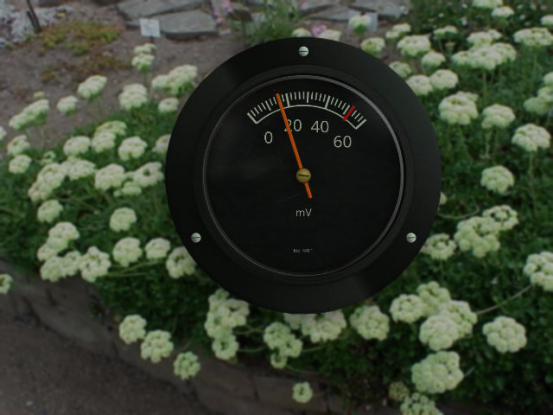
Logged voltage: 16 mV
